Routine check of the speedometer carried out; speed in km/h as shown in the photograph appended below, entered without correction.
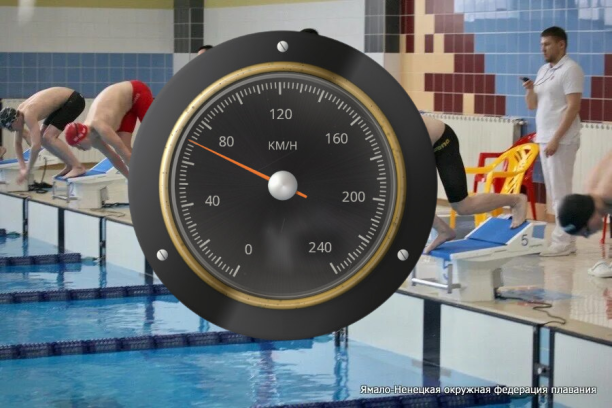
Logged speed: 70 km/h
